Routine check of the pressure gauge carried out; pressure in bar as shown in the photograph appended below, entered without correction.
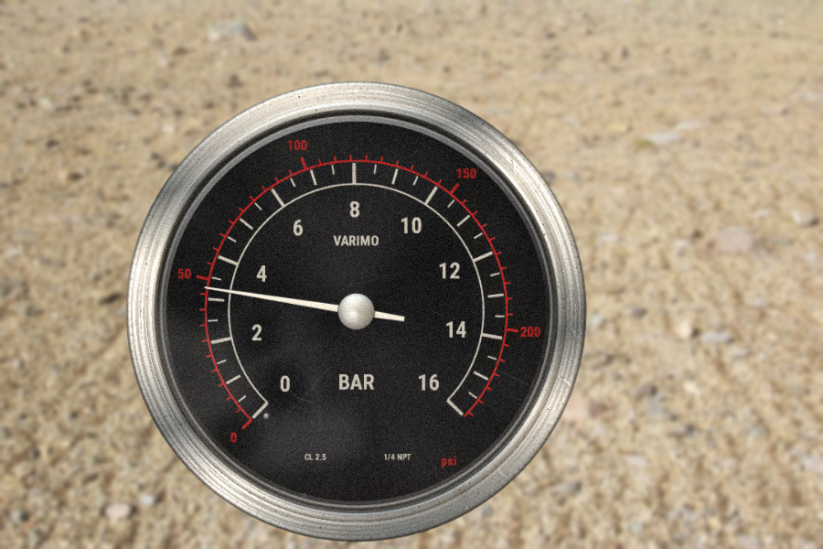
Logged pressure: 3.25 bar
